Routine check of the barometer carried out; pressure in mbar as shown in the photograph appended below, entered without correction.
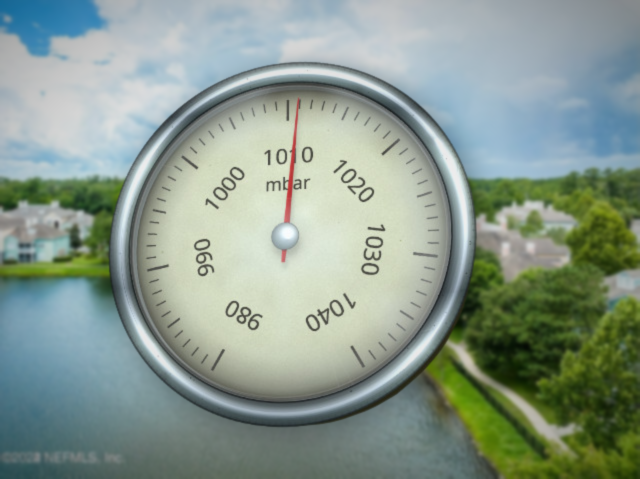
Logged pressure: 1011 mbar
